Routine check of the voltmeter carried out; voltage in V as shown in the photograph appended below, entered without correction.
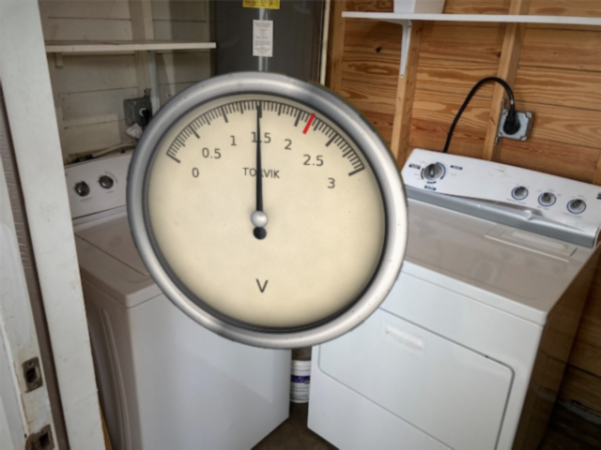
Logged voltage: 1.5 V
